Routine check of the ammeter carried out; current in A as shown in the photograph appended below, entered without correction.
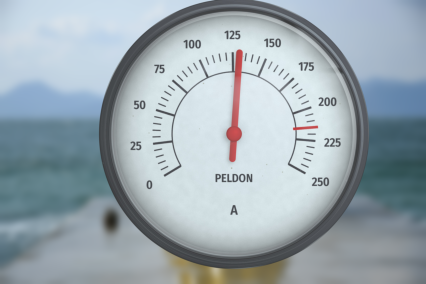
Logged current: 130 A
